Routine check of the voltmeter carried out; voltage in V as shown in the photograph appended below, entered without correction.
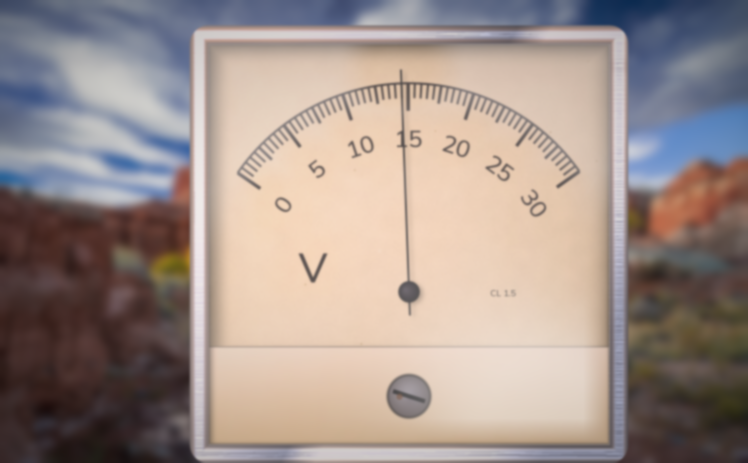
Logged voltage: 14.5 V
